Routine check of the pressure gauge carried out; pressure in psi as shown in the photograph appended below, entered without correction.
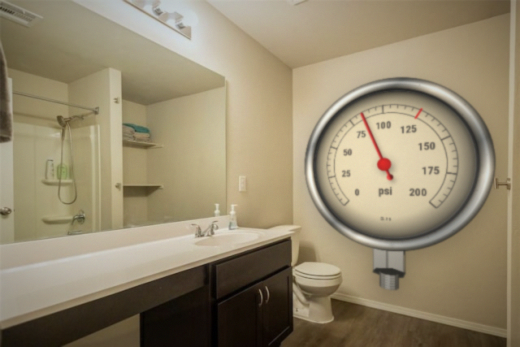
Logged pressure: 85 psi
